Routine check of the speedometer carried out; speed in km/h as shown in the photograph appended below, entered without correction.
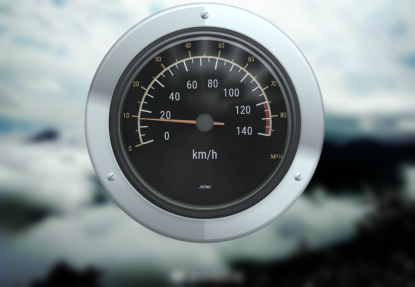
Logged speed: 15 km/h
